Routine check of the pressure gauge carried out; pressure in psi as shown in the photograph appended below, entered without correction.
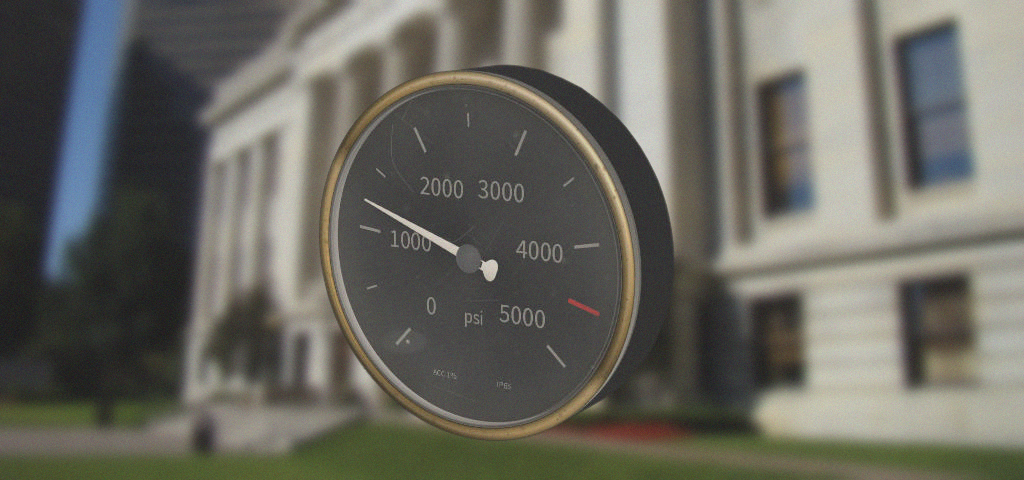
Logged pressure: 1250 psi
